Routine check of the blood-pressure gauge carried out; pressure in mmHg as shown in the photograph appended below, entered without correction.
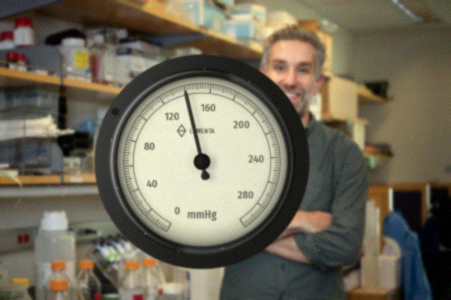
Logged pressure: 140 mmHg
